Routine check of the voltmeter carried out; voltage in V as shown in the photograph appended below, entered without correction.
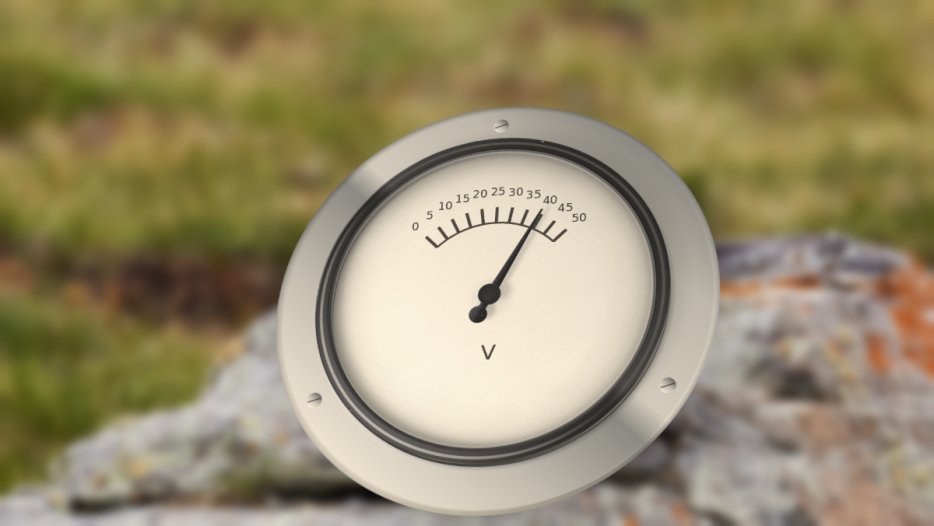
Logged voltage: 40 V
